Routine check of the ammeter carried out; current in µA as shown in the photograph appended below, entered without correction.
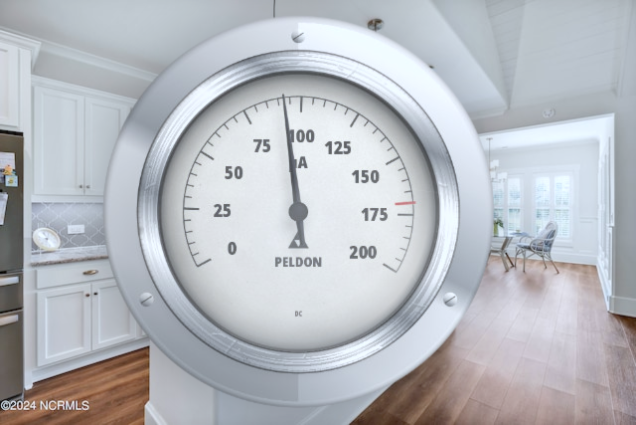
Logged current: 92.5 µA
